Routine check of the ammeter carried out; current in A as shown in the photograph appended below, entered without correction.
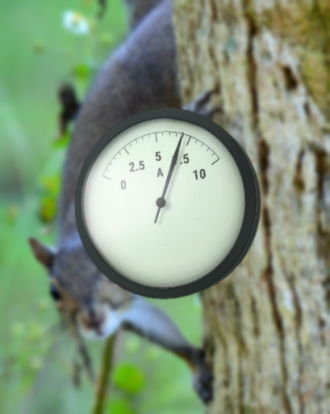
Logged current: 7 A
